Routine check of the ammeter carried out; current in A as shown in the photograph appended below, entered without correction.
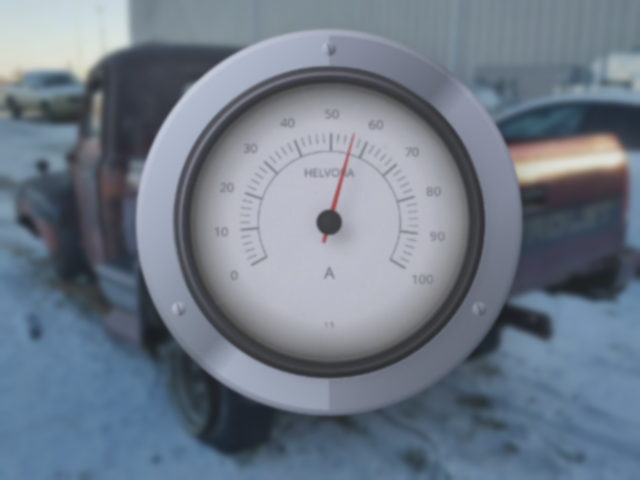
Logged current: 56 A
